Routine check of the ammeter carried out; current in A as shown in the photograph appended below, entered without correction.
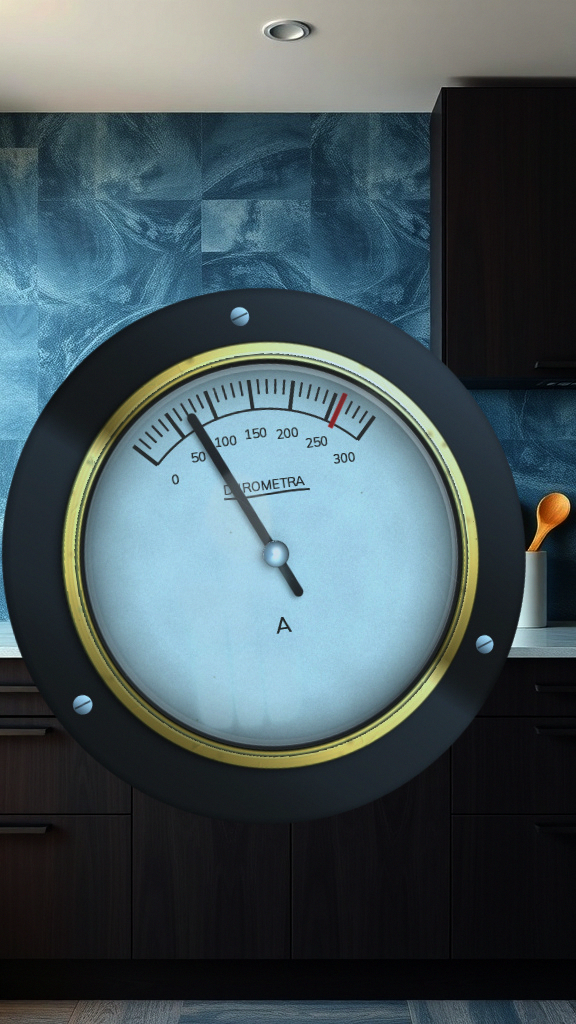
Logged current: 70 A
